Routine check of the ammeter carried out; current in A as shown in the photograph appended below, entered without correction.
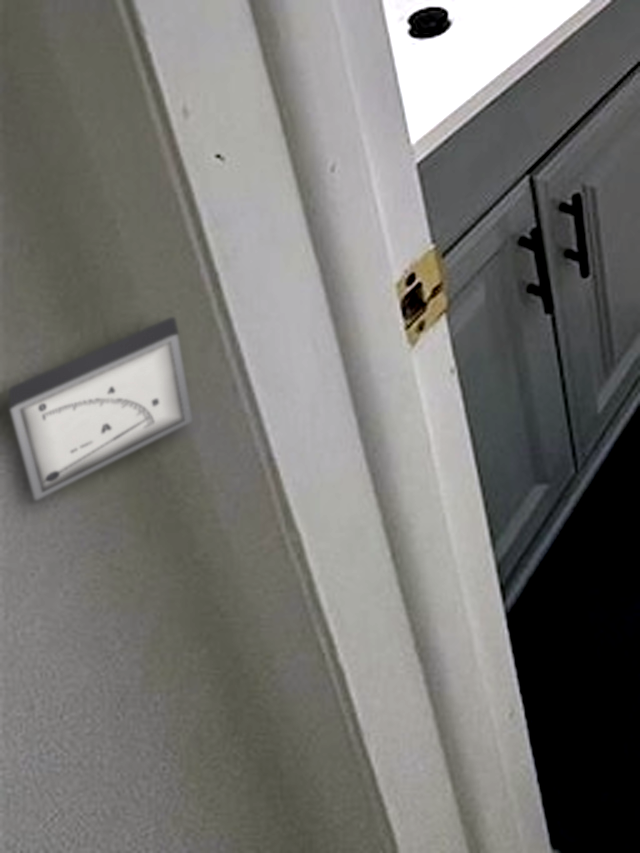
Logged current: 9 A
